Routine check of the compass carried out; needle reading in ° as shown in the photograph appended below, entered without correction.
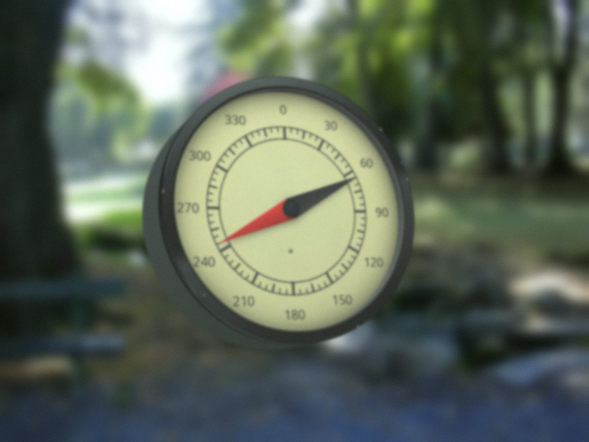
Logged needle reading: 245 °
